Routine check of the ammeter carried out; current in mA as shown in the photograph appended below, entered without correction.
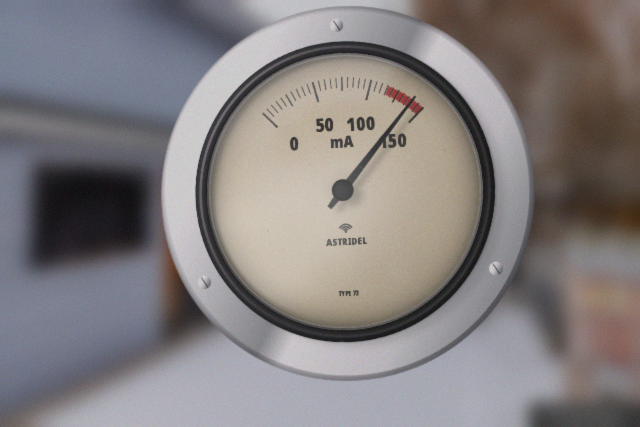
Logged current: 140 mA
